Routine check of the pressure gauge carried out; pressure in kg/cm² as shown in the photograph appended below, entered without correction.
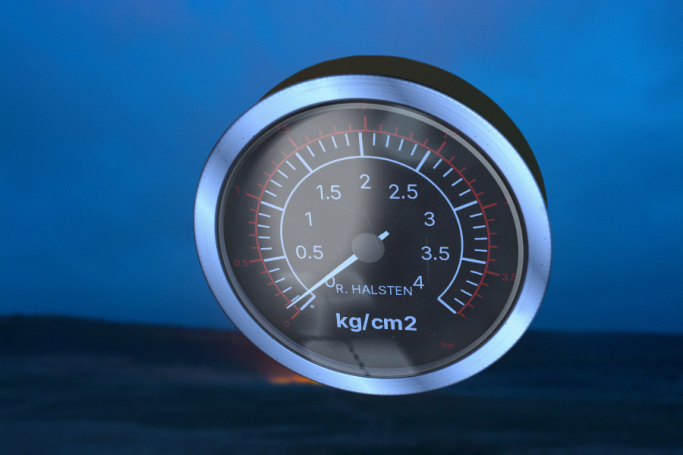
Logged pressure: 0.1 kg/cm²
